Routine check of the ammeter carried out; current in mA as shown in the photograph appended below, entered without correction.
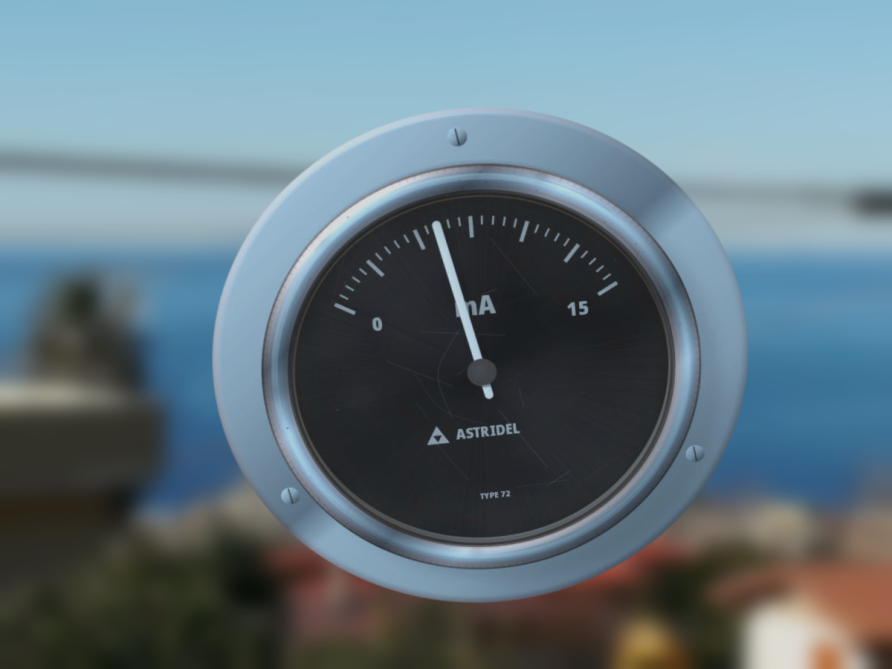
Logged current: 6 mA
